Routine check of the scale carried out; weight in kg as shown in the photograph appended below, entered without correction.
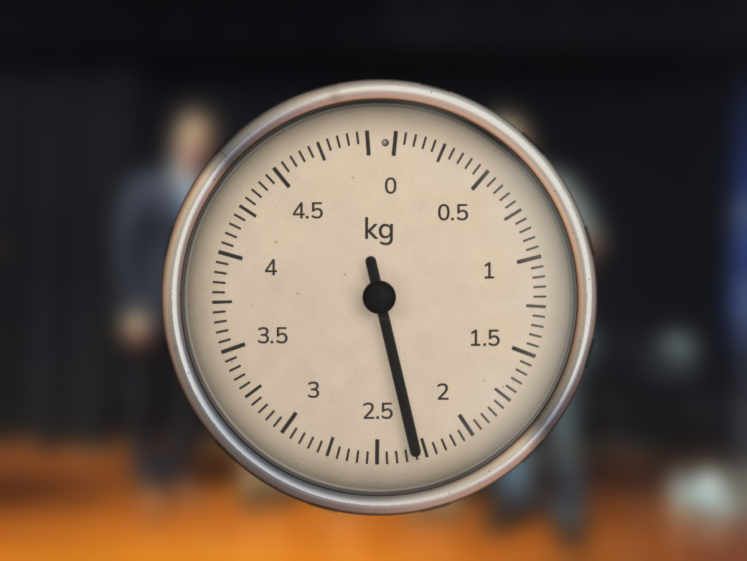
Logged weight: 2.3 kg
